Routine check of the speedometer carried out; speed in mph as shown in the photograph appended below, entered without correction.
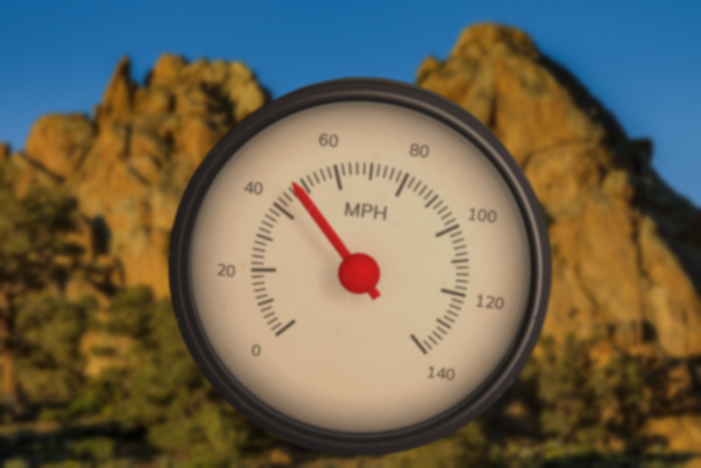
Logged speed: 48 mph
